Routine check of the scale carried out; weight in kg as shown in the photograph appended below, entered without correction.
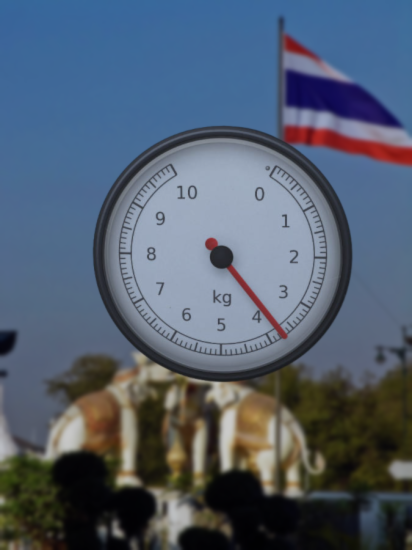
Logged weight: 3.7 kg
